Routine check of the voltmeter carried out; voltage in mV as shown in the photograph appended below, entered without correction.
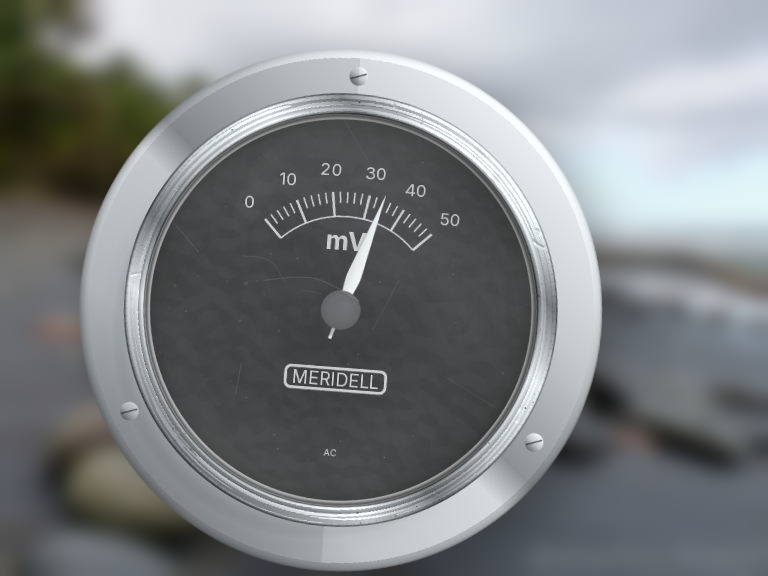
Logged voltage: 34 mV
